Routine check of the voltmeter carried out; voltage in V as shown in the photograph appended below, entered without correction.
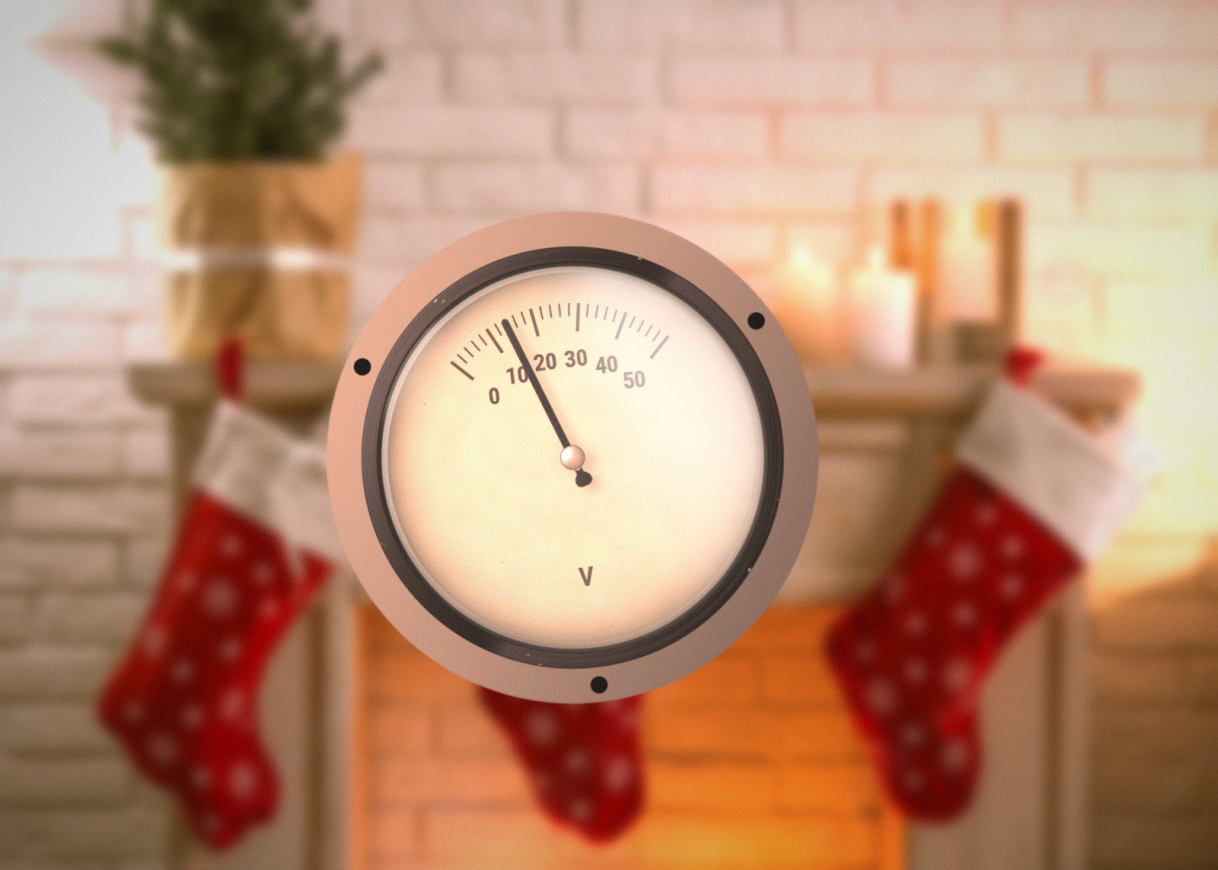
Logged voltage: 14 V
